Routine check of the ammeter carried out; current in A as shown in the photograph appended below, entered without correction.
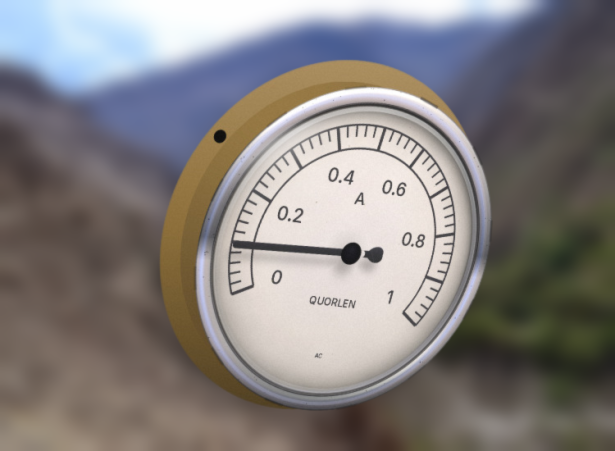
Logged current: 0.1 A
